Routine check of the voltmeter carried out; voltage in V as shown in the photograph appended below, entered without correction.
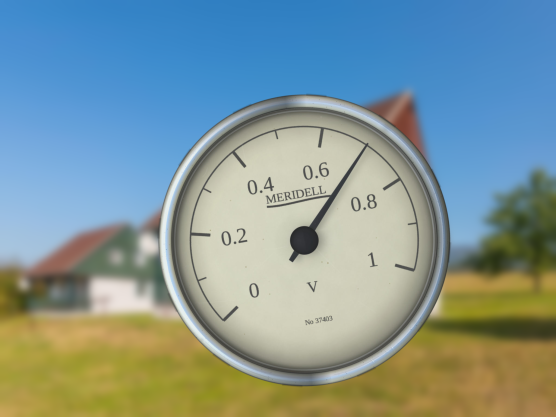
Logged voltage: 0.7 V
